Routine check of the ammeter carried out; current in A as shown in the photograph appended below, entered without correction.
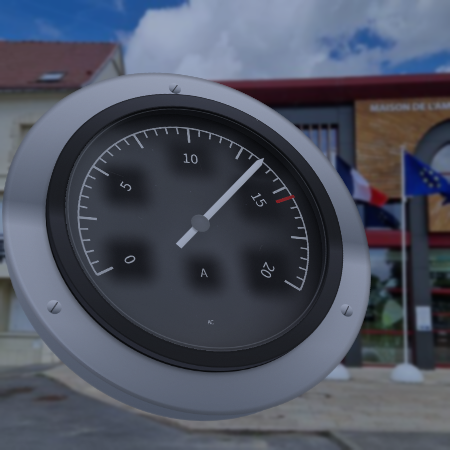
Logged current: 13.5 A
